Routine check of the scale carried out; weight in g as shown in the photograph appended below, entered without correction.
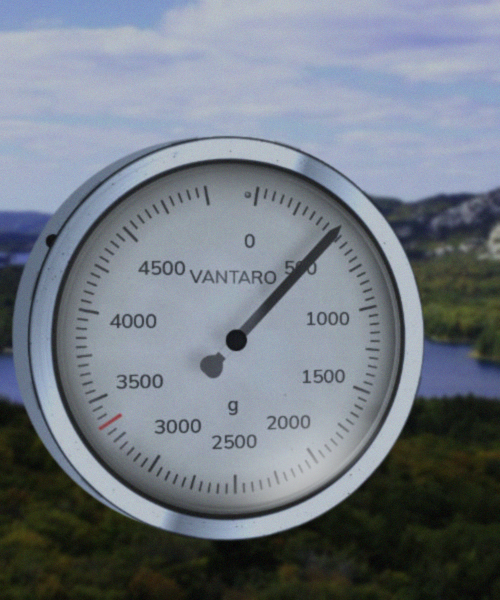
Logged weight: 500 g
